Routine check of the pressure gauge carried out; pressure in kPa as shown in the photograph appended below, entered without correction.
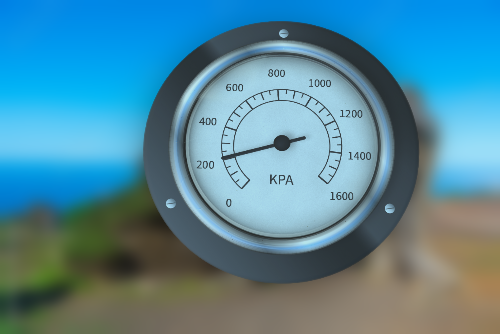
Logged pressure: 200 kPa
